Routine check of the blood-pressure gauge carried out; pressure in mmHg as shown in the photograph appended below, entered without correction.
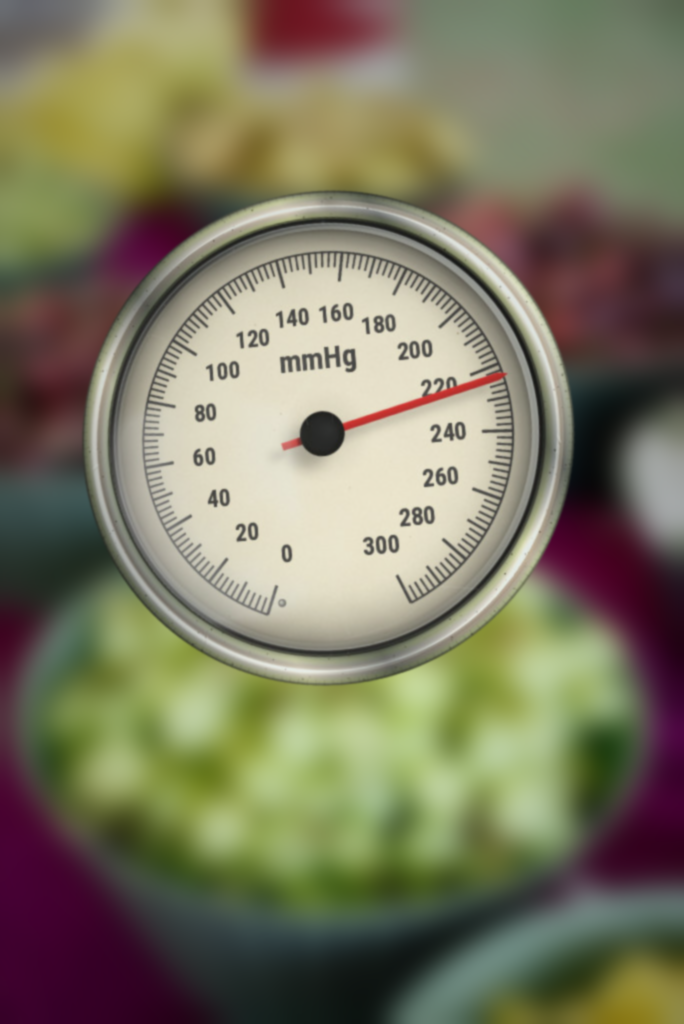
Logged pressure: 224 mmHg
